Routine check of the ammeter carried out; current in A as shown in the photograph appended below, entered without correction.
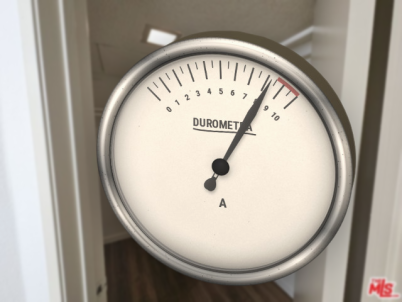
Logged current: 8.25 A
